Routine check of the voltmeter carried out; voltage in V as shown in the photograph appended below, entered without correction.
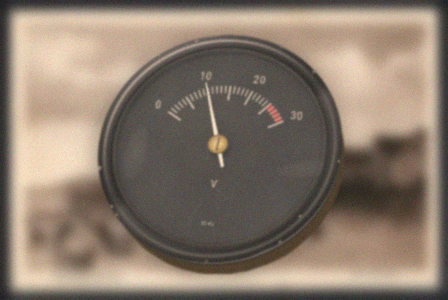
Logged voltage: 10 V
